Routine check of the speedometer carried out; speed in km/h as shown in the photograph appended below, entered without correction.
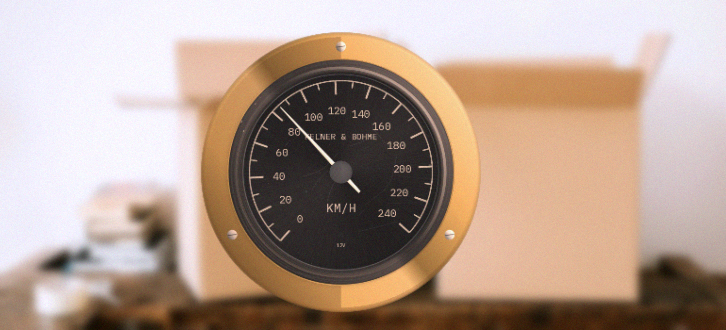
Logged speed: 85 km/h
